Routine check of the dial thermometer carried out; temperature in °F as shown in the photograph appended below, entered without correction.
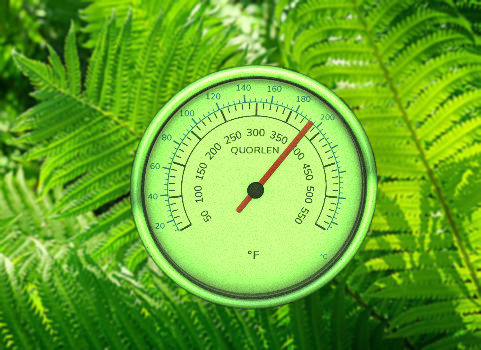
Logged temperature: 380 °F
